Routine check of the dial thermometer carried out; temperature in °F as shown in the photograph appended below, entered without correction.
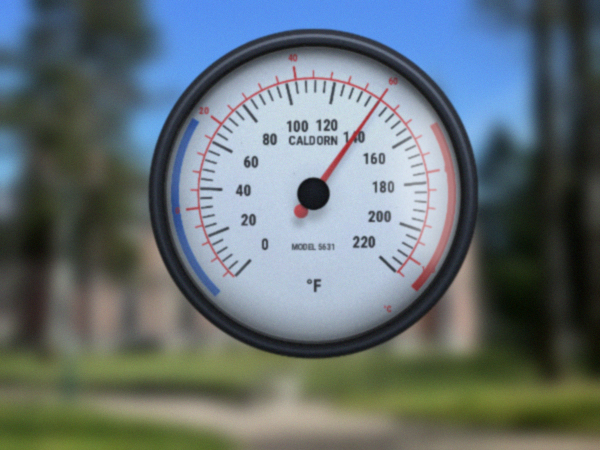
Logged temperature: 140 °F
